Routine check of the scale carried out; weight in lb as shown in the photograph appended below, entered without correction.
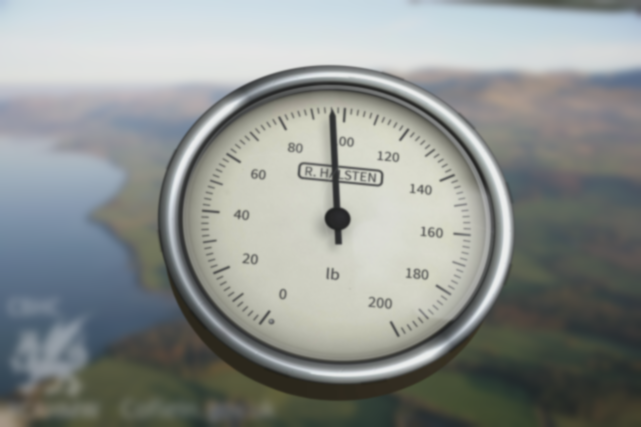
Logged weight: 96 lb
